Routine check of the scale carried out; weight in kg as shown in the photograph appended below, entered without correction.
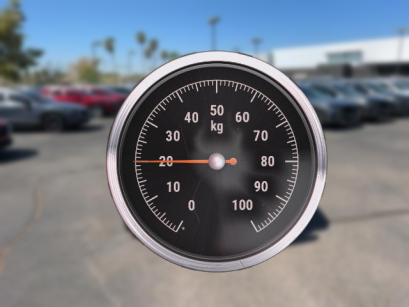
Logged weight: 20 kg
